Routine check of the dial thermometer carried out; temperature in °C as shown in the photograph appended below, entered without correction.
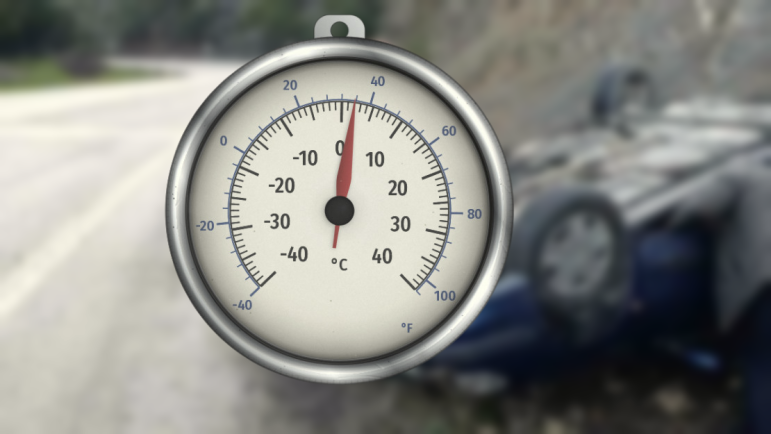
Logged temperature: 2 °C
